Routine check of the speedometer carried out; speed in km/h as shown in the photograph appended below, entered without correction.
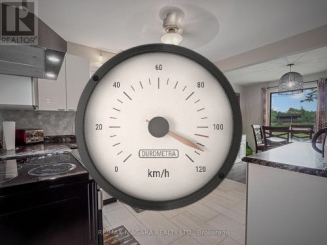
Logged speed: 112.5 km/h
